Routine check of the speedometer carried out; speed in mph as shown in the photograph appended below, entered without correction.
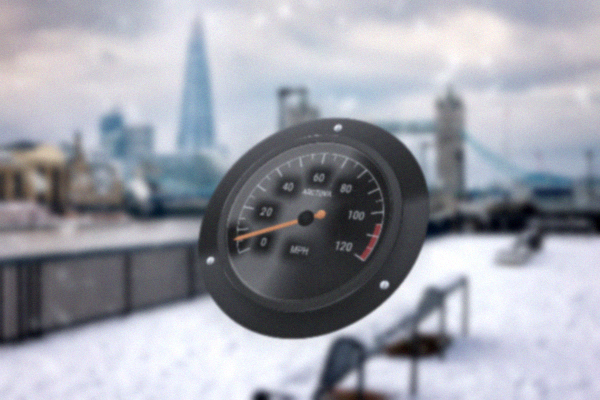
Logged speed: 5 mph
